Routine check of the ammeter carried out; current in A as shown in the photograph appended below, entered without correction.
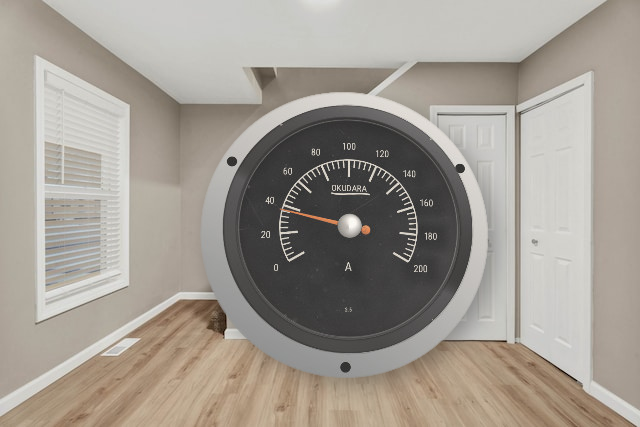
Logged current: 36 A
